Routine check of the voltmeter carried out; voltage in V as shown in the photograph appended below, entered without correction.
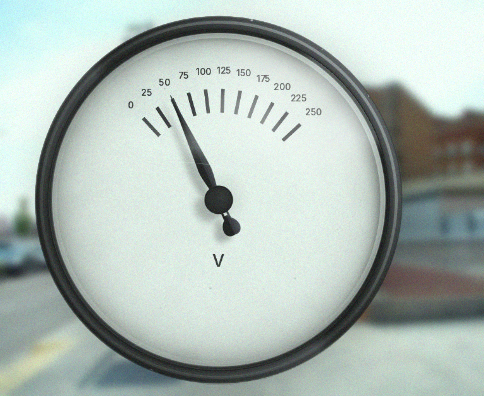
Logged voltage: 50 V
